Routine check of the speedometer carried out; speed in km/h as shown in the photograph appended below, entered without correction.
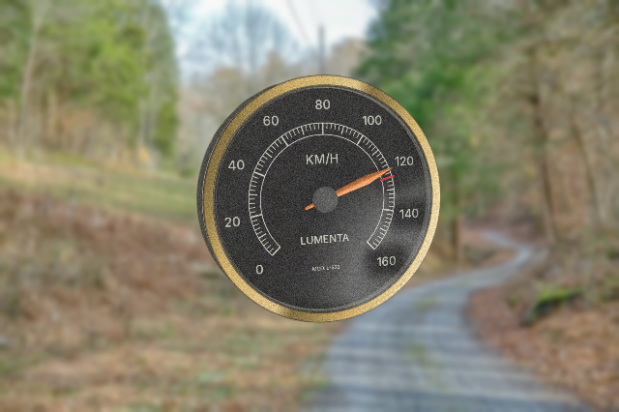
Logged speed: 120 km/h
